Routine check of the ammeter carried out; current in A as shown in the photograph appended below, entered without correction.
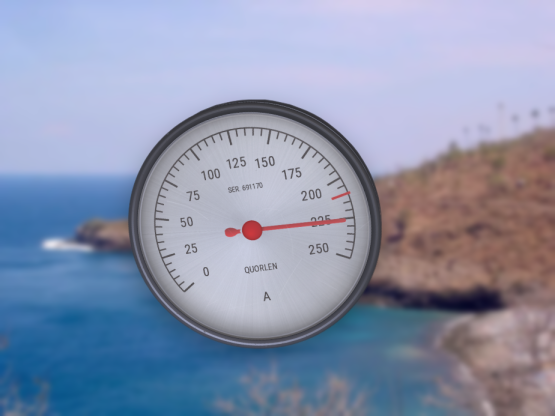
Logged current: 225 A
